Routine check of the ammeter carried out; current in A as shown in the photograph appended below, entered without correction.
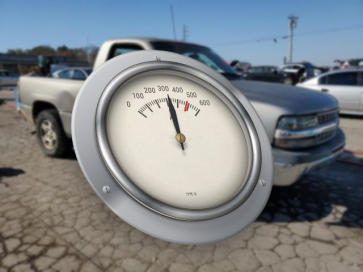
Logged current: 300 A
